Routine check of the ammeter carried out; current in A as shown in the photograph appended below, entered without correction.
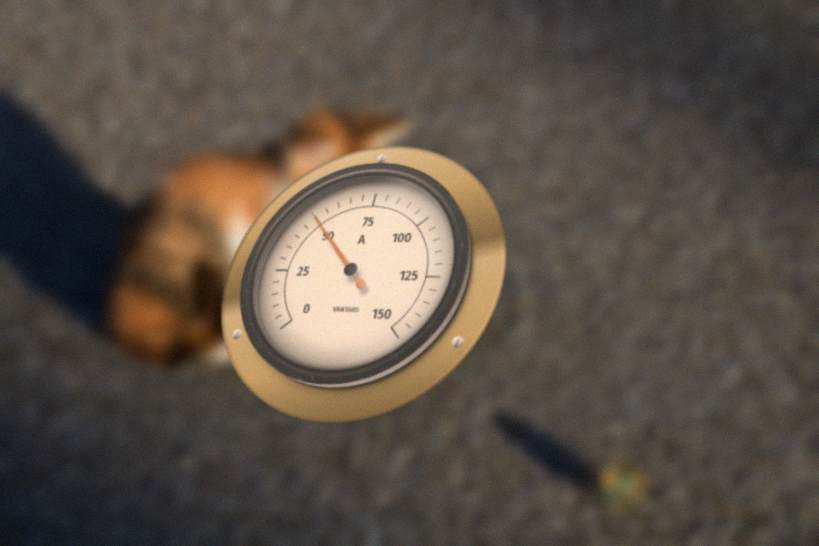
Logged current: 50 A
